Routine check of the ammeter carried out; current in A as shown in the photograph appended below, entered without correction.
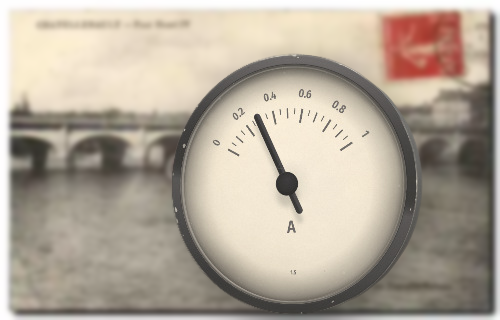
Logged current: 0.3 A
